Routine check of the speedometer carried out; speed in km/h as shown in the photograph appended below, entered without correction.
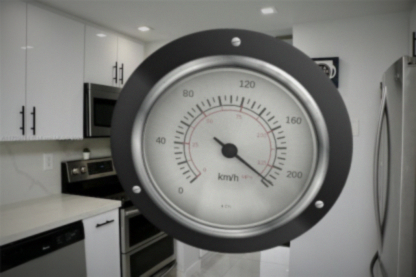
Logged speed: 215 km/h
